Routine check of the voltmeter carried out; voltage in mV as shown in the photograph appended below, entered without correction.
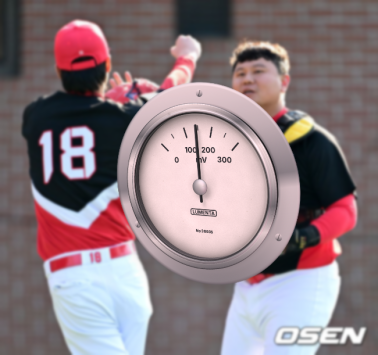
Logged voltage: 150 mV
